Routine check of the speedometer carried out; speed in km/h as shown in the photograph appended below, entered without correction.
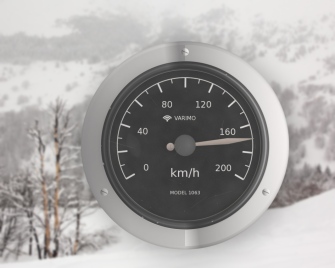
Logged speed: 170 km/h
